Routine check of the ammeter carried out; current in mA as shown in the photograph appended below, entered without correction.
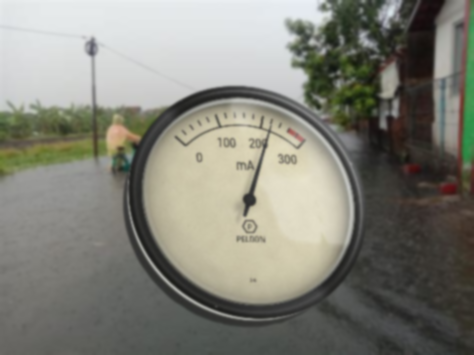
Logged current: 220 mA
